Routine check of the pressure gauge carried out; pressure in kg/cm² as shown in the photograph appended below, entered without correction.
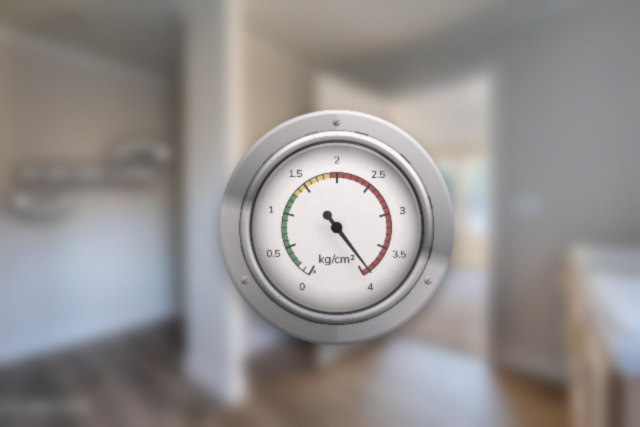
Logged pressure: 3.9 kg/cm²
